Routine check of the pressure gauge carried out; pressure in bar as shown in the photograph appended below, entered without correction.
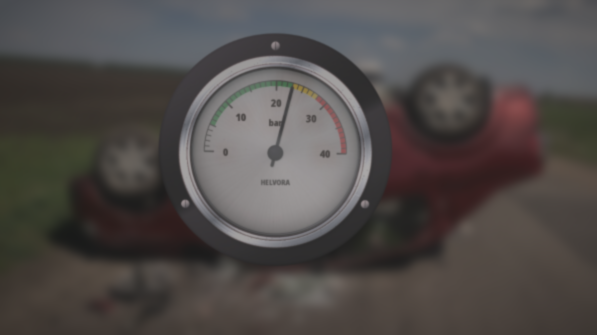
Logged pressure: 23 bar
